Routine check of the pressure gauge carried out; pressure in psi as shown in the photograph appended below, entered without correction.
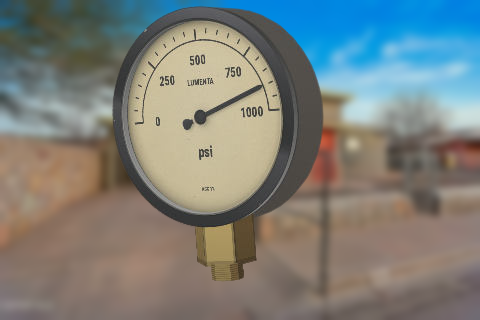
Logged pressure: 900 psi
